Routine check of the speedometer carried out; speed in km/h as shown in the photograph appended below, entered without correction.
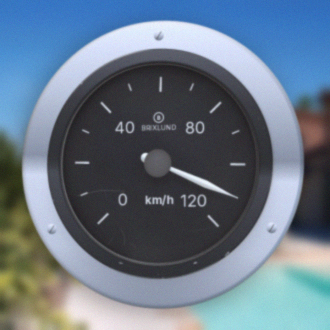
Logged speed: 110 km/h
